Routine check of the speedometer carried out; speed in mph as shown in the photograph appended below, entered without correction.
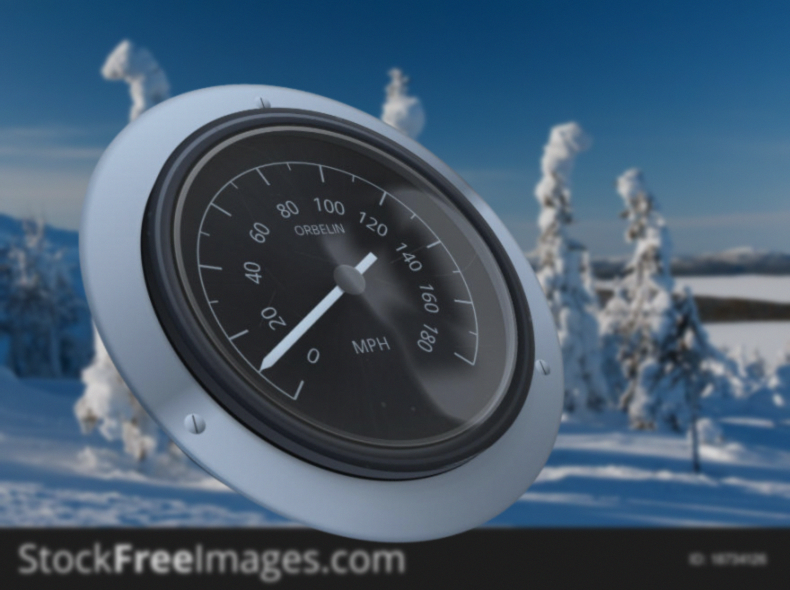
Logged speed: 10 mph
